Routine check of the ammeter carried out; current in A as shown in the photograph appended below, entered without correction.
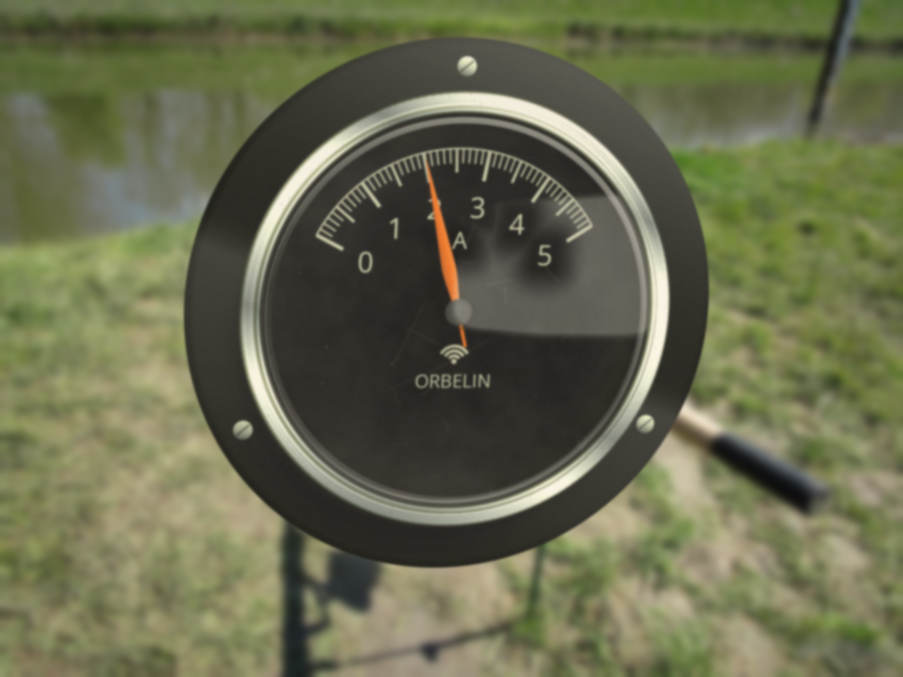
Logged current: 2 A
